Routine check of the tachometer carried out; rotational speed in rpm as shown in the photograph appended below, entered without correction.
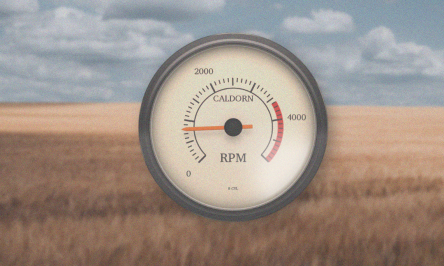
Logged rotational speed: 800 rpm
